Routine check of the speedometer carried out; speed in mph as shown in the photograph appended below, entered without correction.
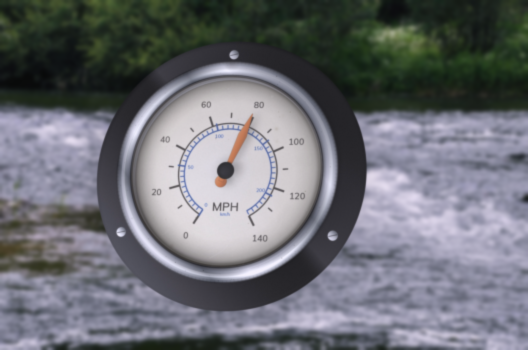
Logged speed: 80 mph
